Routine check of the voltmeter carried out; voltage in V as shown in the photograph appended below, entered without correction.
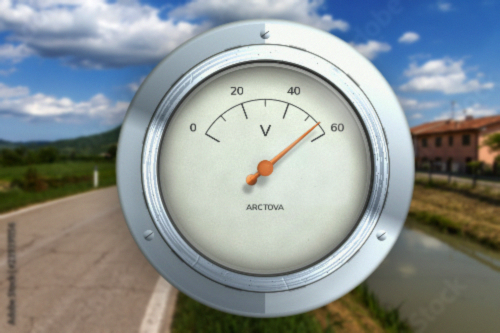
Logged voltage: 55 V
